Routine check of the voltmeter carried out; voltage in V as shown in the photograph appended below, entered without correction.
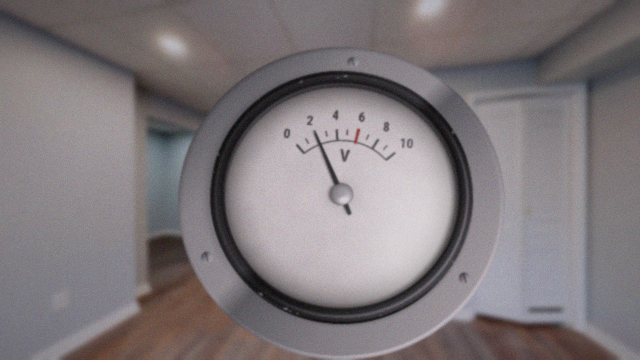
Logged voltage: 2 V
